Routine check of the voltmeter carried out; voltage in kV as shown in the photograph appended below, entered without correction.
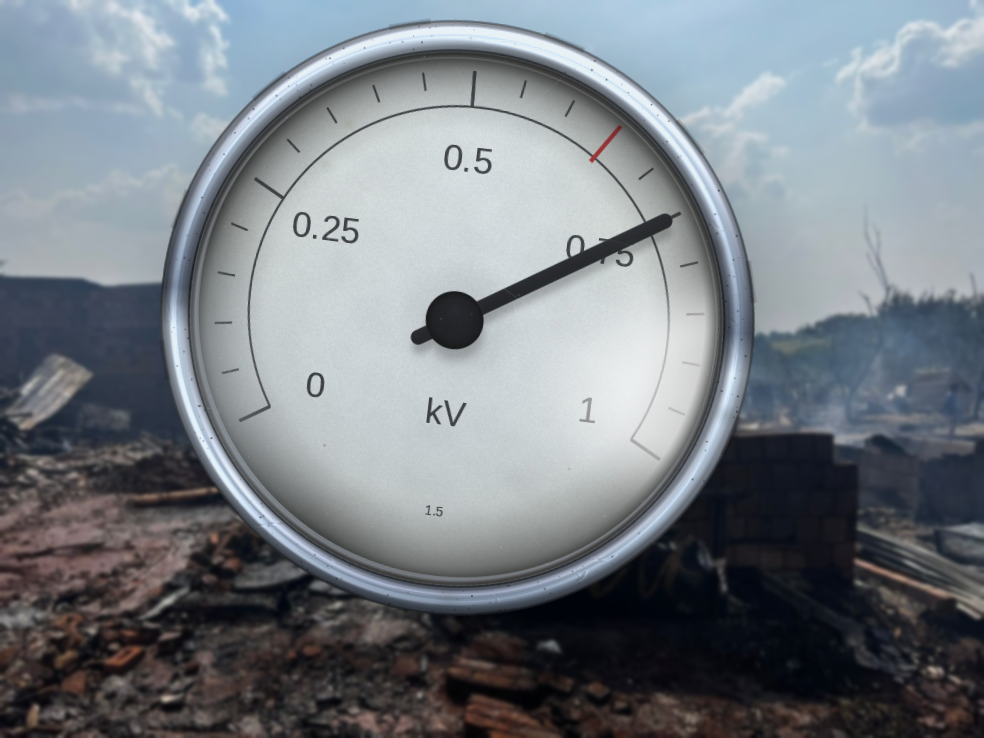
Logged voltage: 0.75 kV
